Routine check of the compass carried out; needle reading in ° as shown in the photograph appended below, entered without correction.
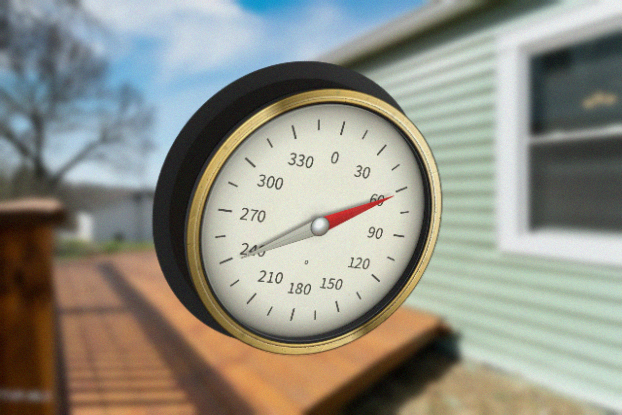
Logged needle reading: 60 °
